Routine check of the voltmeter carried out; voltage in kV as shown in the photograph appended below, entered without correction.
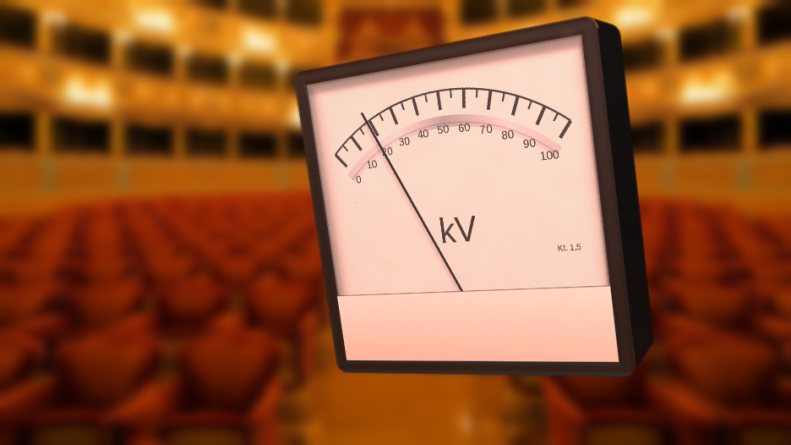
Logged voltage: 20 kV
